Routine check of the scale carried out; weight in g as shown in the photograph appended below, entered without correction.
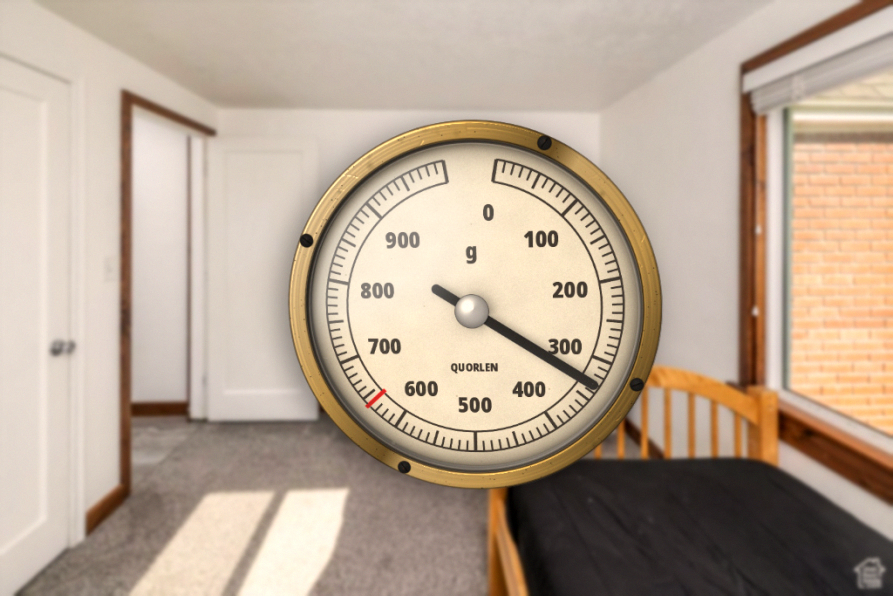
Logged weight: 330 g
